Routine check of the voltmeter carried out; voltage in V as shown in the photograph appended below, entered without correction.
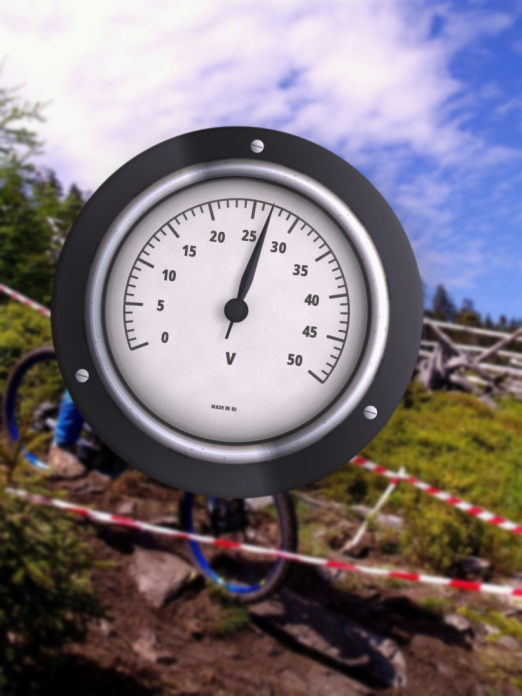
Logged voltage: 27 V
